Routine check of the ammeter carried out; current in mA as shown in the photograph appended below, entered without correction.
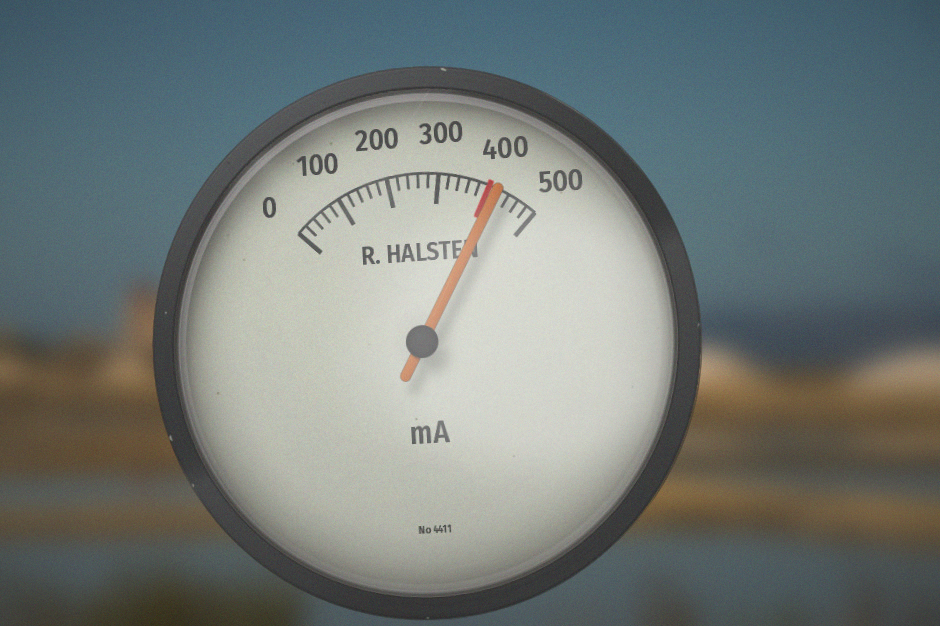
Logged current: 420 mA
